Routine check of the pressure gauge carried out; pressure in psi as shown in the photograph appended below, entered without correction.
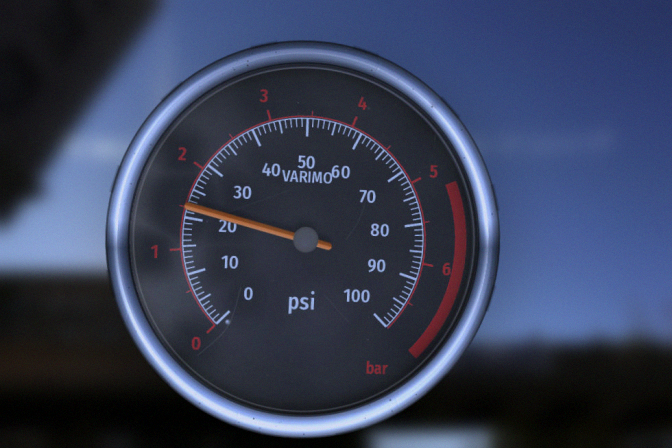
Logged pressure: 22 psi
